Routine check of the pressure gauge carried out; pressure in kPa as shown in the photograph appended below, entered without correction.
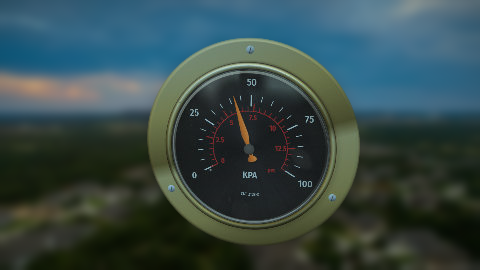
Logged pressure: 42.5 kPa
